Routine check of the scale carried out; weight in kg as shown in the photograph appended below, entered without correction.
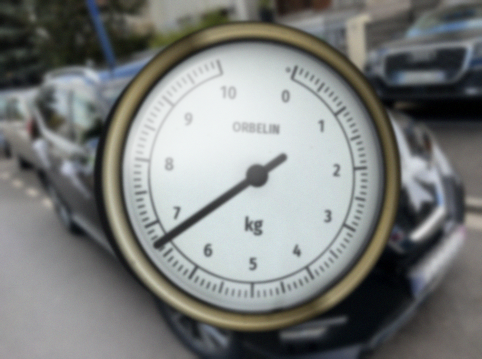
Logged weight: 6.7 kg
